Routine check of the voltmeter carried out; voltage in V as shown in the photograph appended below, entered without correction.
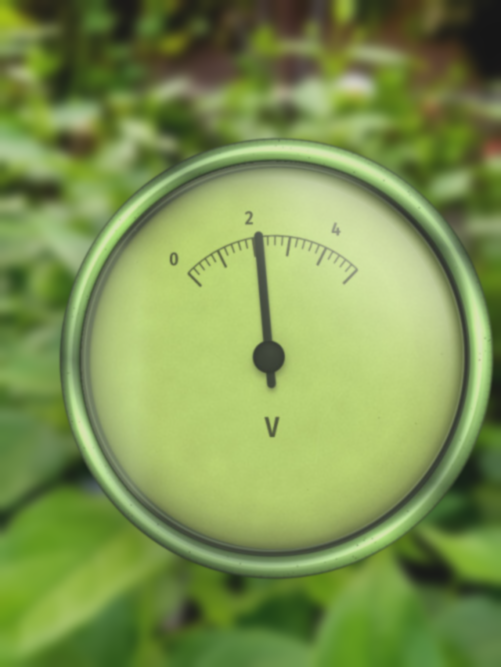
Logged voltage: 2.2 V
